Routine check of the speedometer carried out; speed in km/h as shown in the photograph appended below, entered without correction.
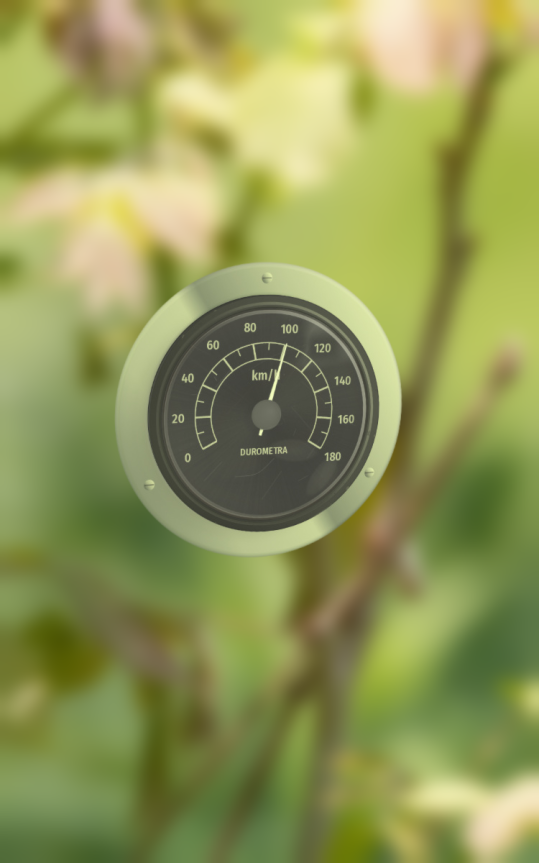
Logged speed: 100 km/h
